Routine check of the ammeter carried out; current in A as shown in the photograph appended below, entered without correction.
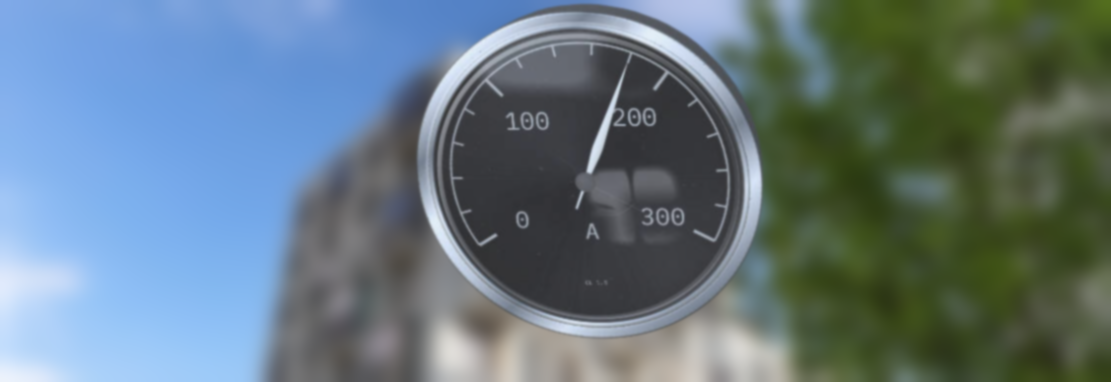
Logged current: 180 A
